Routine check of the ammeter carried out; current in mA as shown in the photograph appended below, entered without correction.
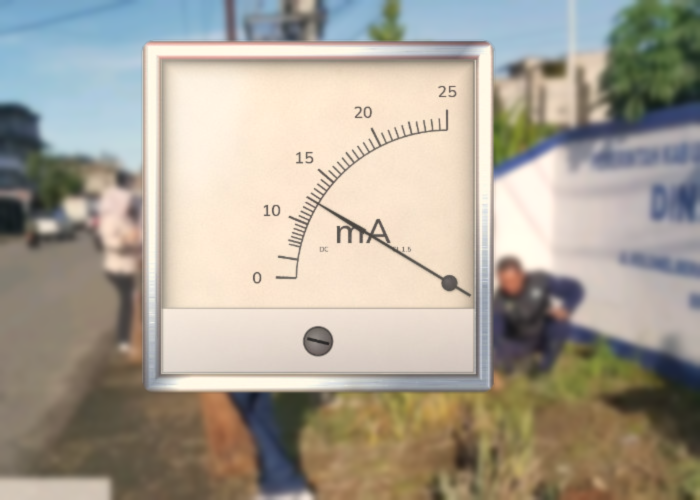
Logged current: 12.5 mA
